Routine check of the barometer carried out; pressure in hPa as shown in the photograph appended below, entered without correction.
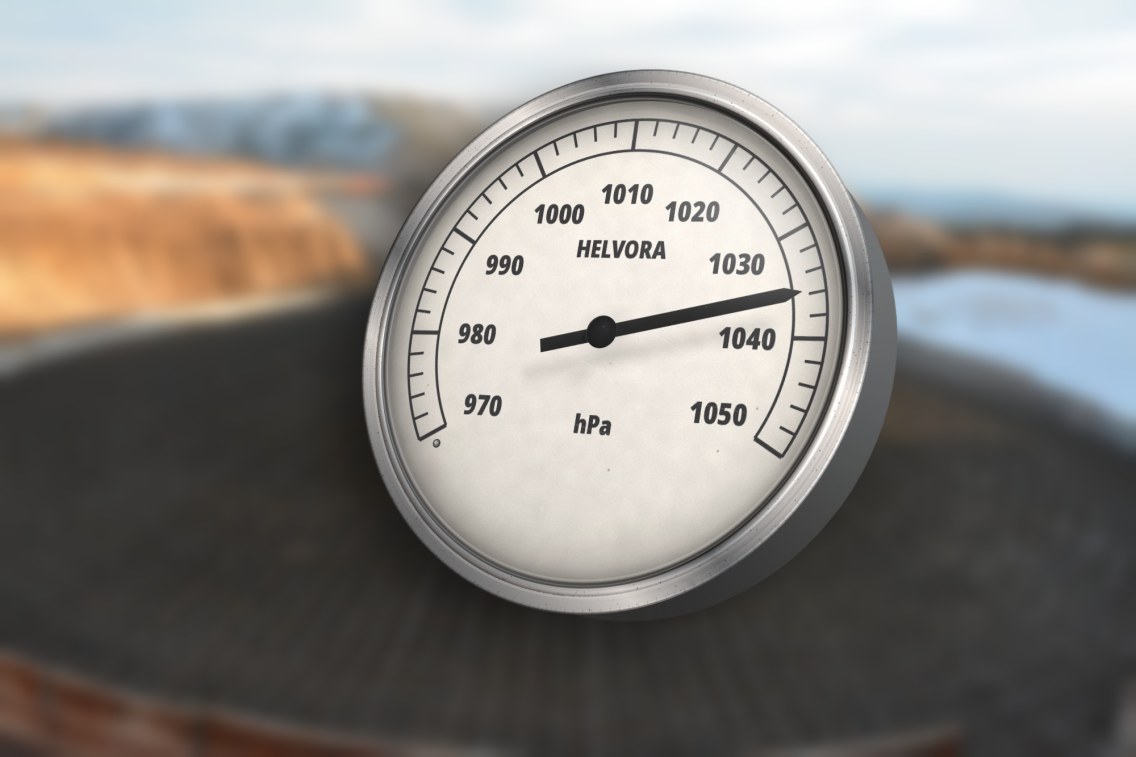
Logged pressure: 1036 hPa
